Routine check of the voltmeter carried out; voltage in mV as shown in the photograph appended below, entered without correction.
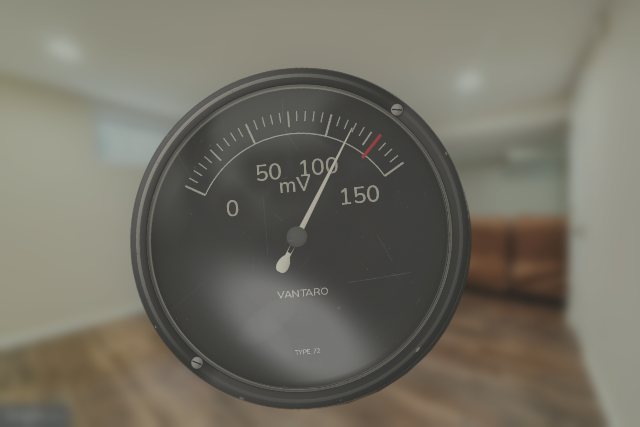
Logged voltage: 115 mV
